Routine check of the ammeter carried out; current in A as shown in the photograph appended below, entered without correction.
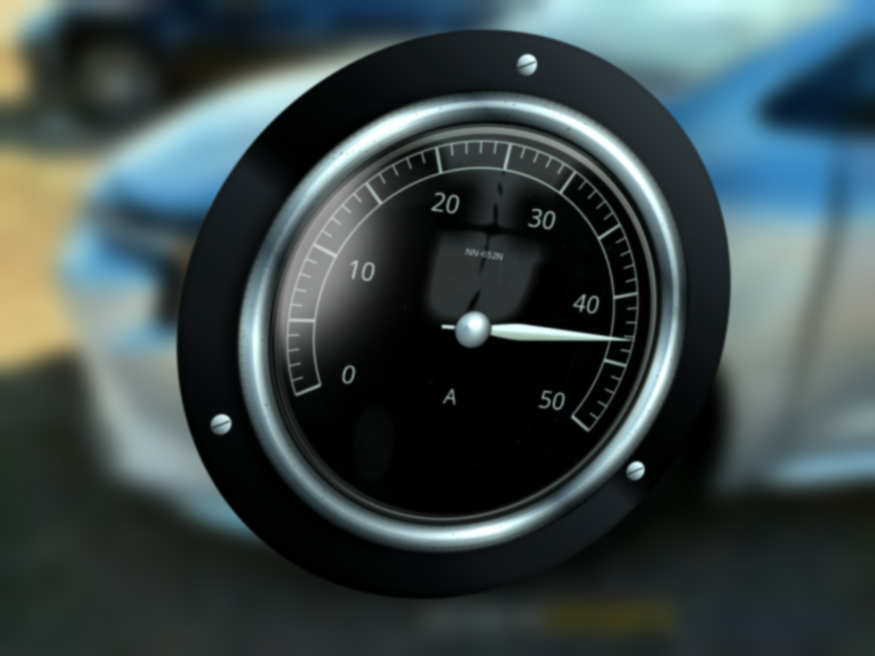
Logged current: 43 A
